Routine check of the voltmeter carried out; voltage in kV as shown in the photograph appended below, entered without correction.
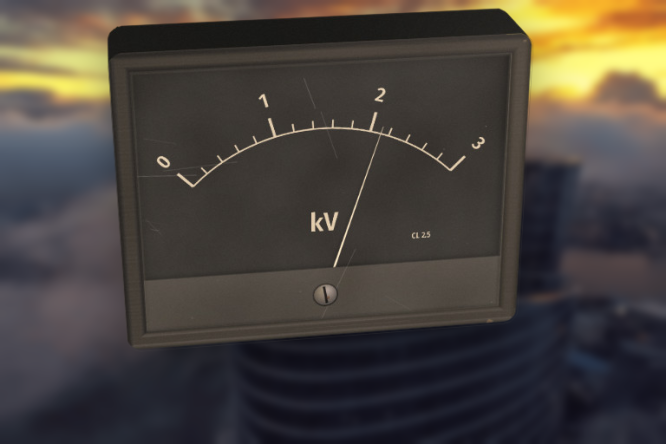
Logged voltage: 2.1 kV
